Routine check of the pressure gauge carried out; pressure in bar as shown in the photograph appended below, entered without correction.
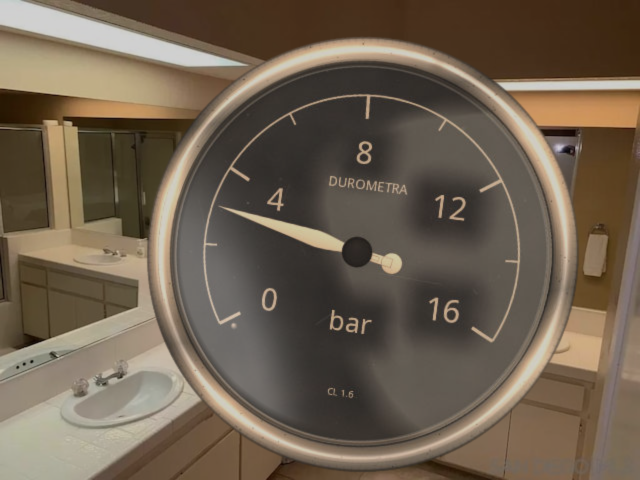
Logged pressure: 3 bar
